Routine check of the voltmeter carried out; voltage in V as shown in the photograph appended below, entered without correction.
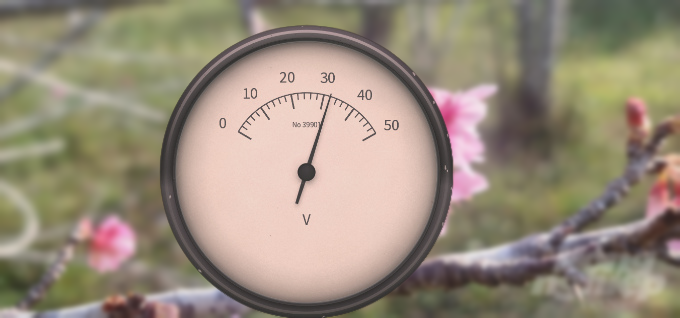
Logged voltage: 32 V
